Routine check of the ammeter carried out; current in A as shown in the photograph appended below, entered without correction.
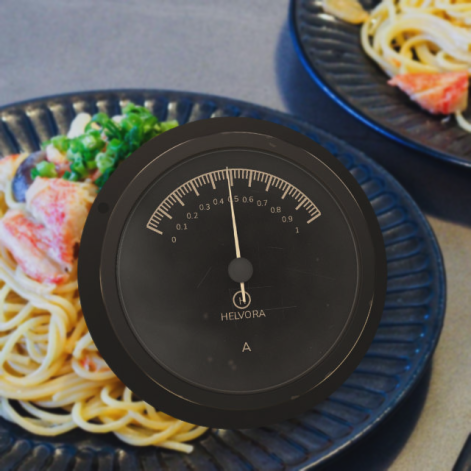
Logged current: 0.48 A
